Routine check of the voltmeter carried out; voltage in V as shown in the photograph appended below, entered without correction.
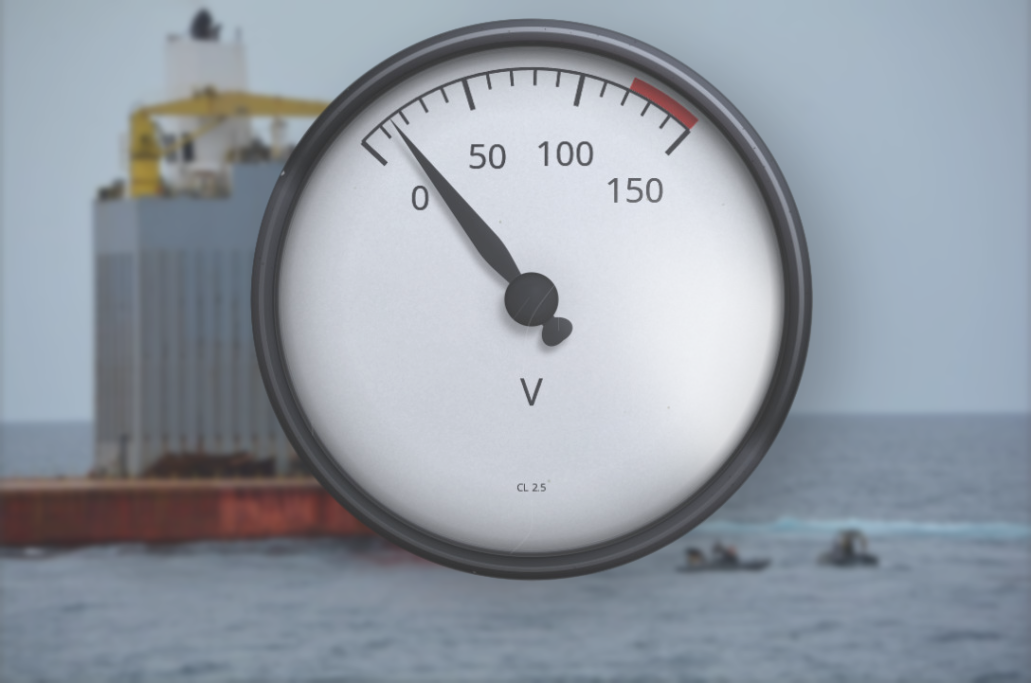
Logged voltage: 15 V
